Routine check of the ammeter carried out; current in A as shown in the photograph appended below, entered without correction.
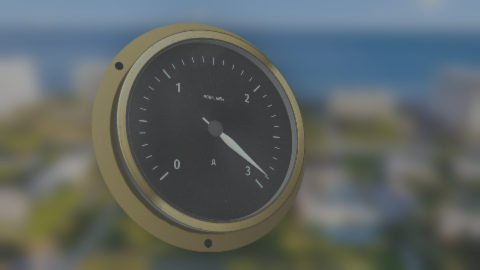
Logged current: 2.9 A
